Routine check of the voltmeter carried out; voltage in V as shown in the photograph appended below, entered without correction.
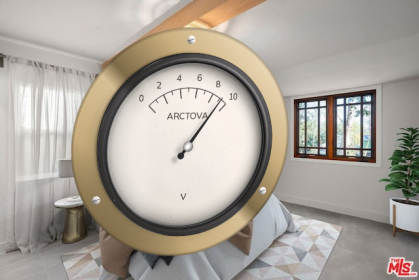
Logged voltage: 9 V
